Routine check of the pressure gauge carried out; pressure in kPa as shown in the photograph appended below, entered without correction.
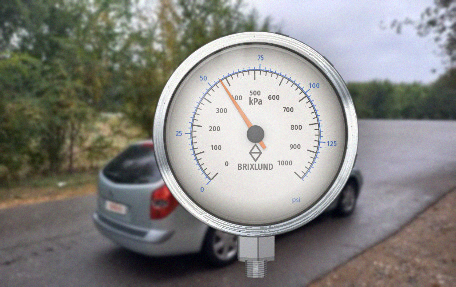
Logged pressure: 380 kPa
